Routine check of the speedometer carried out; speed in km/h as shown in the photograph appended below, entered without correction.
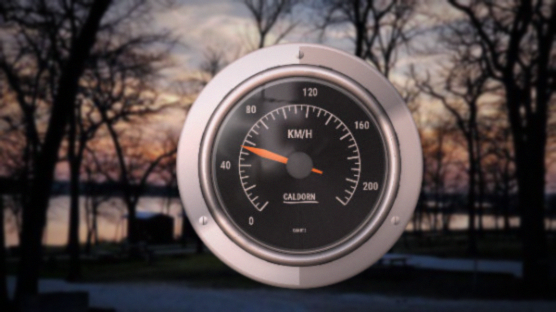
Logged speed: 55 km/h
